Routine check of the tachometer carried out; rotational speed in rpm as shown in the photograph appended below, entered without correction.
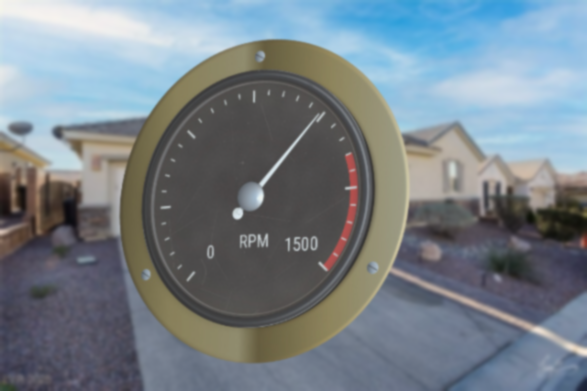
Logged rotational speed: 1000 rpm
